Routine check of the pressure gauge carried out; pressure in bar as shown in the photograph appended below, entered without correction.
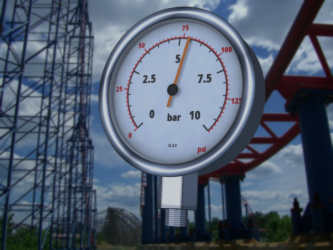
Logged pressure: 5.5 bar
